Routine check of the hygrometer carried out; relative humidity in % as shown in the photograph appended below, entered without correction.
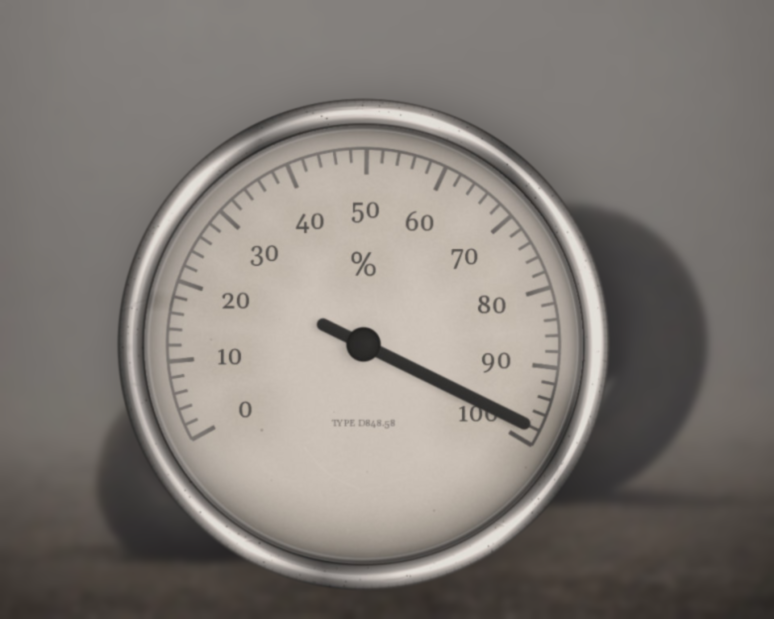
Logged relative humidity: 98 %
